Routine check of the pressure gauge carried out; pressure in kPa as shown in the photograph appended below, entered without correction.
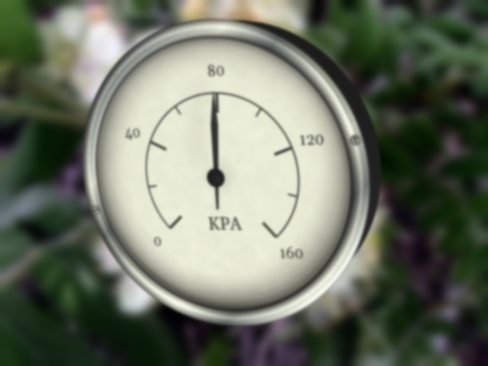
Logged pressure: 80 kPa
